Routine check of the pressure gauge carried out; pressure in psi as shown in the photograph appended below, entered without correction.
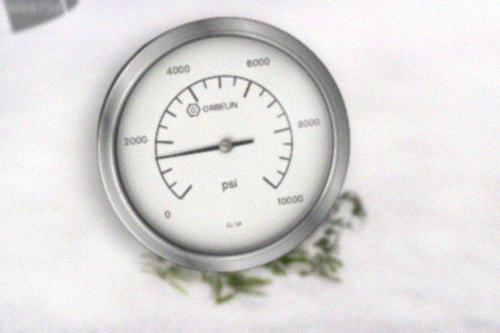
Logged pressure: 1500 psi
